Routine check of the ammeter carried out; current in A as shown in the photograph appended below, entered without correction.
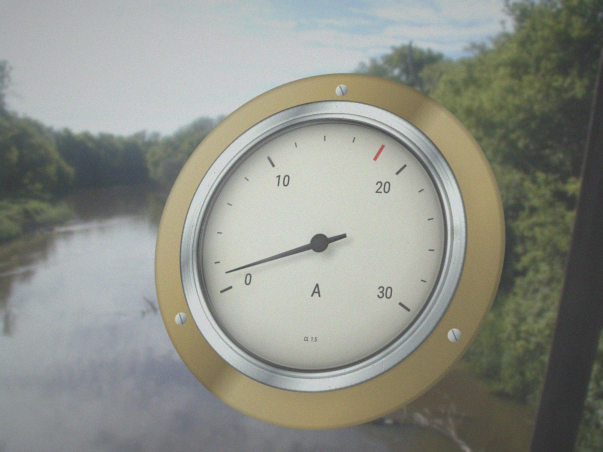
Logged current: 1 A
